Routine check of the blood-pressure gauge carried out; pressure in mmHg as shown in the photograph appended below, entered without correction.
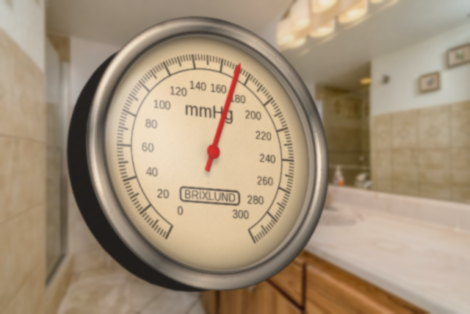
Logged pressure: 170 mmHg
